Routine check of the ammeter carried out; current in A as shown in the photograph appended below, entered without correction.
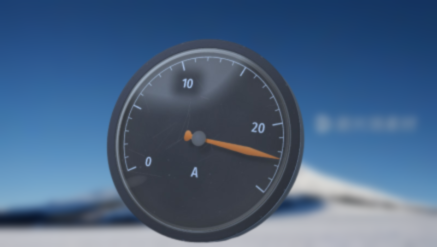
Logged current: 22.5 A
